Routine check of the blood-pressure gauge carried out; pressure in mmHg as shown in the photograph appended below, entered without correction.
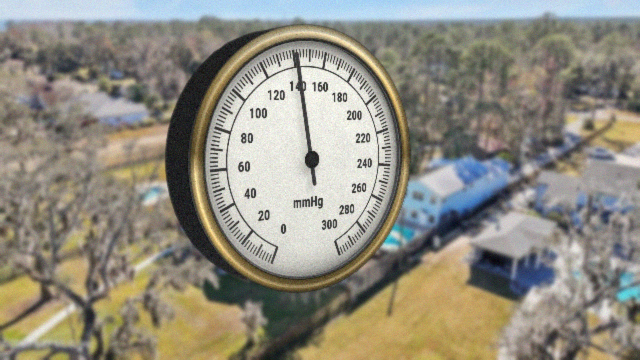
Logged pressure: 140 mmHg
